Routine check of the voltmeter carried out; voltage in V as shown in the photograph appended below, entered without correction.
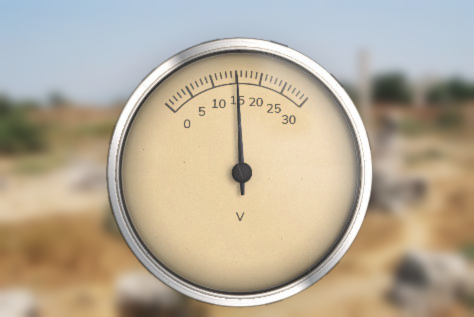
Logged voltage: 15 V
